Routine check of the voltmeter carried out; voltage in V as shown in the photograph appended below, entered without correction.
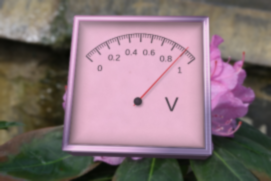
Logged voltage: 0.9 V
